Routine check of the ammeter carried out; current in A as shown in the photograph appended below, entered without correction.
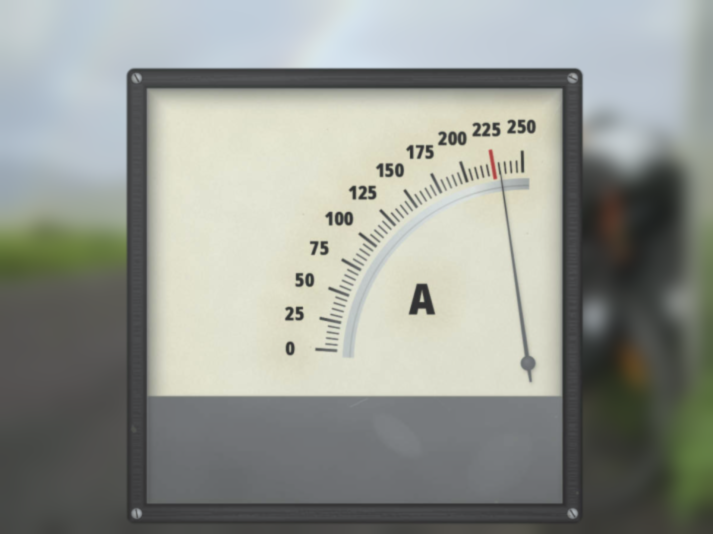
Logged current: 230 A
